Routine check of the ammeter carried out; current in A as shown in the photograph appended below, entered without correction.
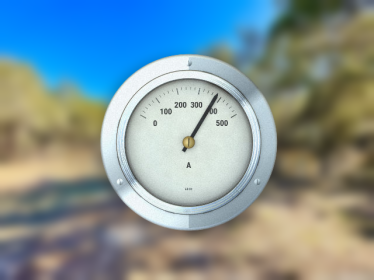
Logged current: 380 A
